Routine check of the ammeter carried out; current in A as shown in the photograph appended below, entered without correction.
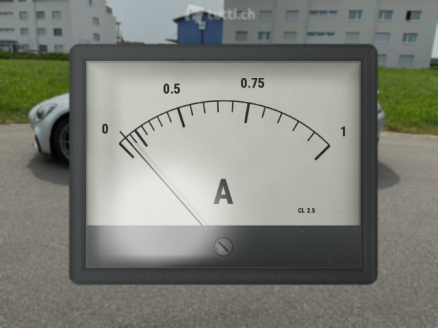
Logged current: 0.15 A
